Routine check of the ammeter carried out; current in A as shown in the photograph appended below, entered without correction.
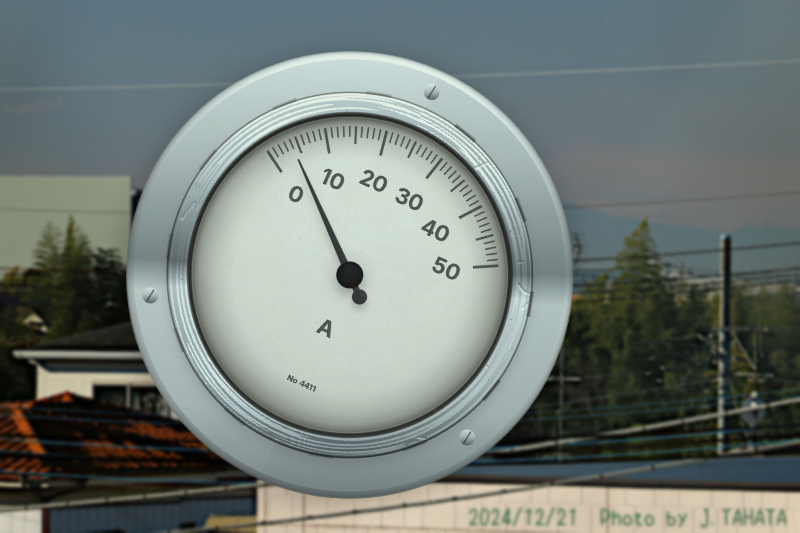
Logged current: 4 A
